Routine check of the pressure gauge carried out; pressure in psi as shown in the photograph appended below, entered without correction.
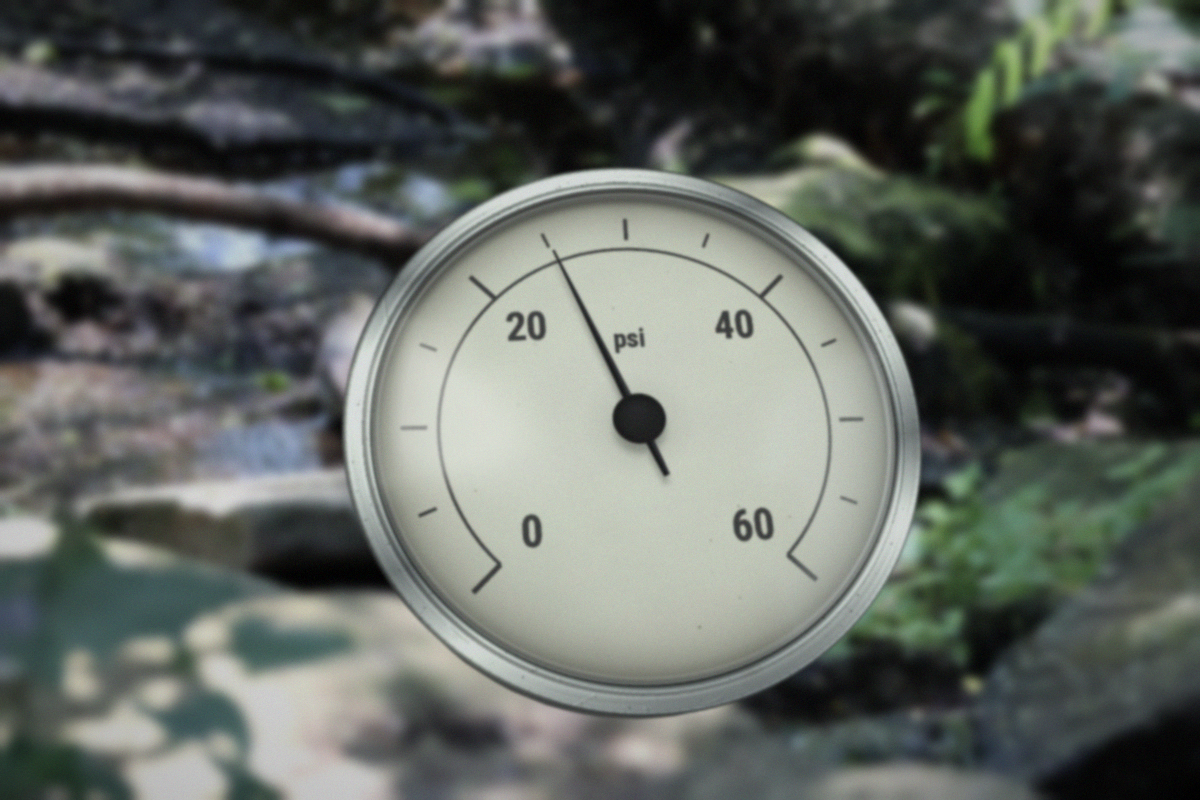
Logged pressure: 25 psi
